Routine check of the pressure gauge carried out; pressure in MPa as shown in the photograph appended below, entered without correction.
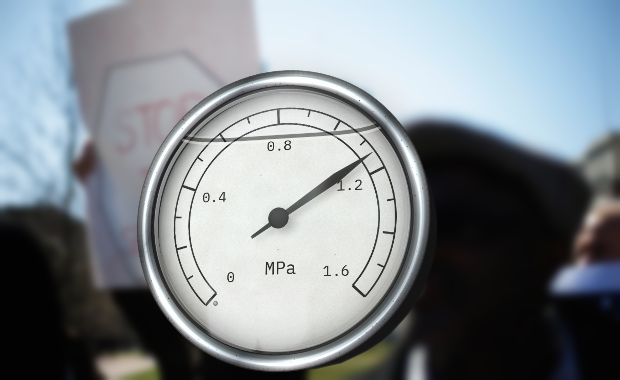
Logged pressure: 1.15 MPa
